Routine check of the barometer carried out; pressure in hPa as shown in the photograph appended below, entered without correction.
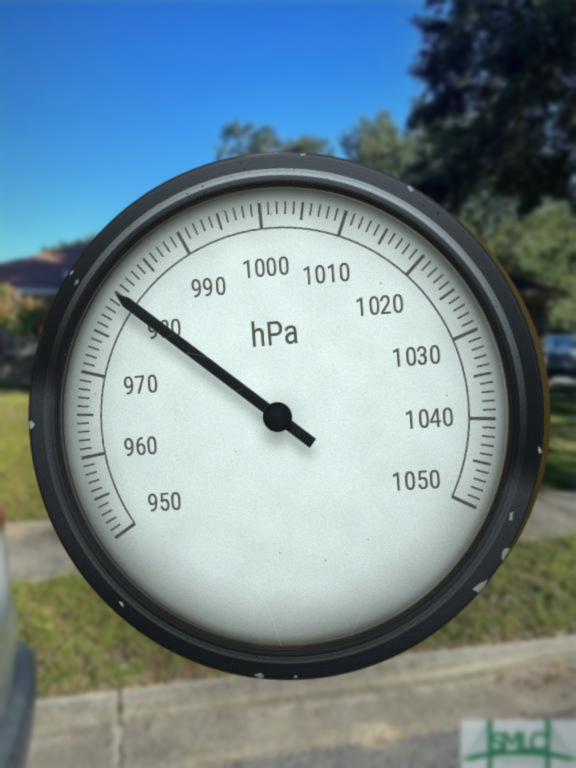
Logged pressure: 980 hPa
